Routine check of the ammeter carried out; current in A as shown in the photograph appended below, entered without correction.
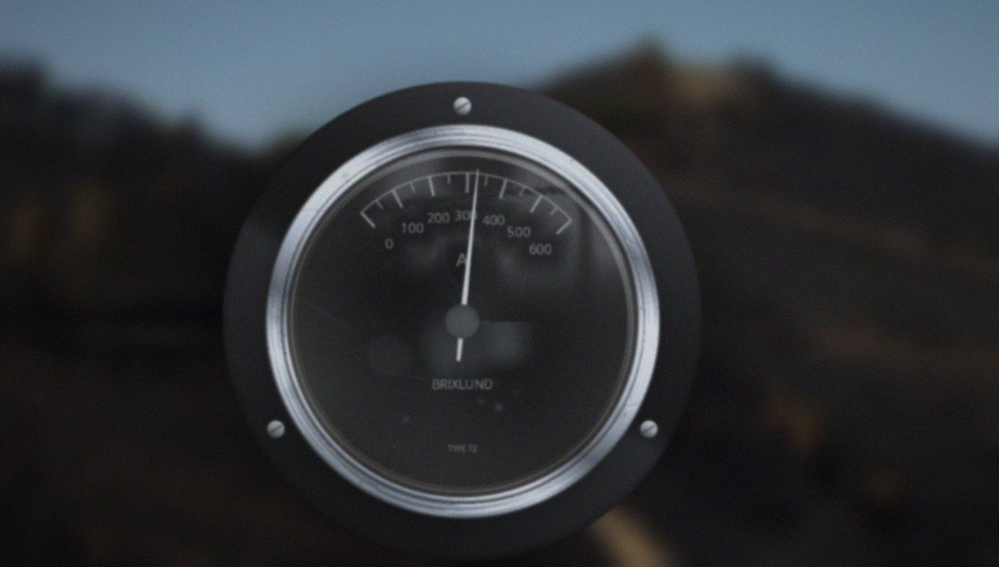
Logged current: 325 A
